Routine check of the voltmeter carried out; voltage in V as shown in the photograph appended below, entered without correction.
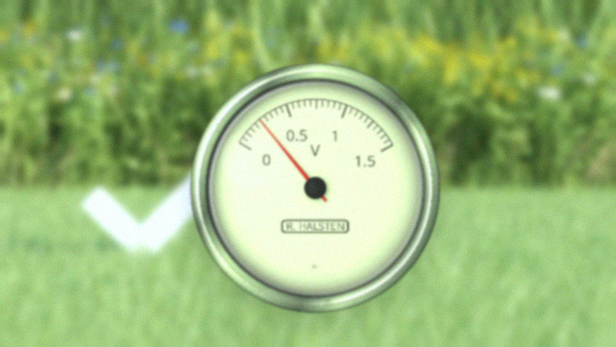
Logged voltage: 0.25 V
